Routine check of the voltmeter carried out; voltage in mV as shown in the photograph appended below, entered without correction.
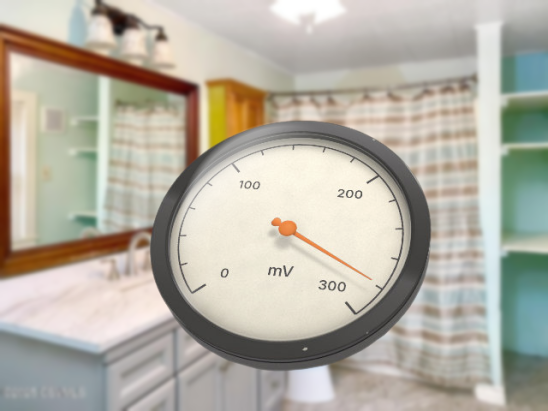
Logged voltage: 280 mV
